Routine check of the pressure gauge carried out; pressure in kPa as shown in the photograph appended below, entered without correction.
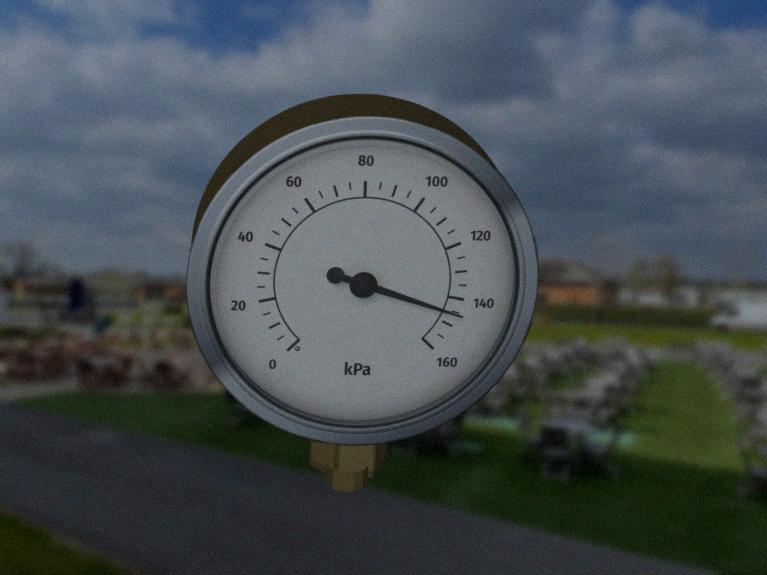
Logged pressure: 145 kPa
